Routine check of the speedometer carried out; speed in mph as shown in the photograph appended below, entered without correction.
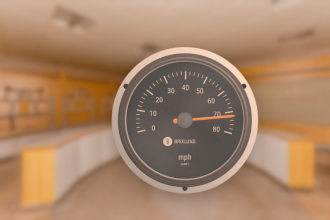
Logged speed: 72 mph
